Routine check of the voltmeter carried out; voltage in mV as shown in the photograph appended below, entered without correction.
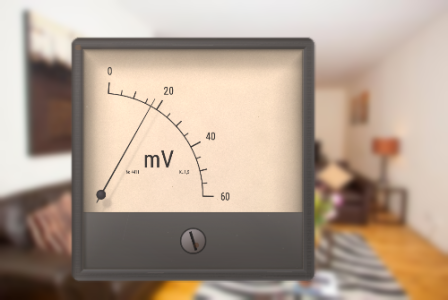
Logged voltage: 17.5 mV
